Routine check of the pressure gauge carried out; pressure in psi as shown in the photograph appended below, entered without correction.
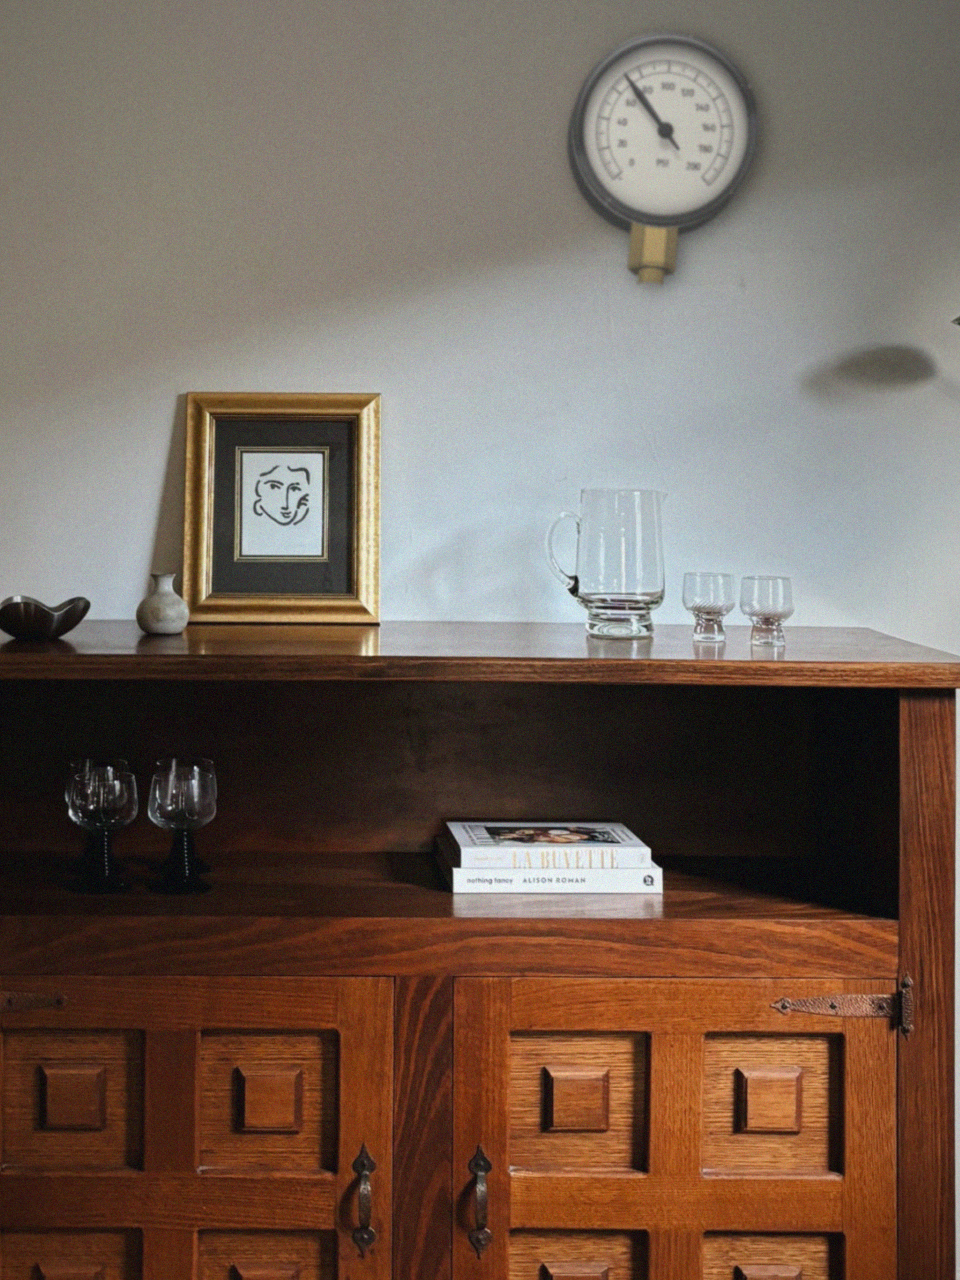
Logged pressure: 70 psi
